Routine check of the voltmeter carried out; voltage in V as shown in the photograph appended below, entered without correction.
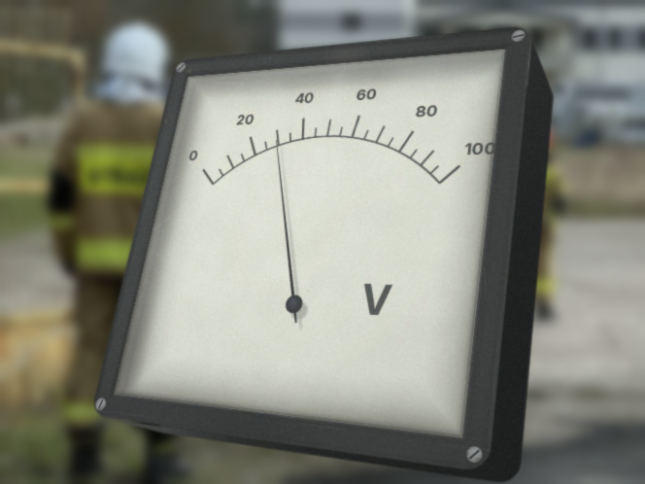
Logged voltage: 30 V
